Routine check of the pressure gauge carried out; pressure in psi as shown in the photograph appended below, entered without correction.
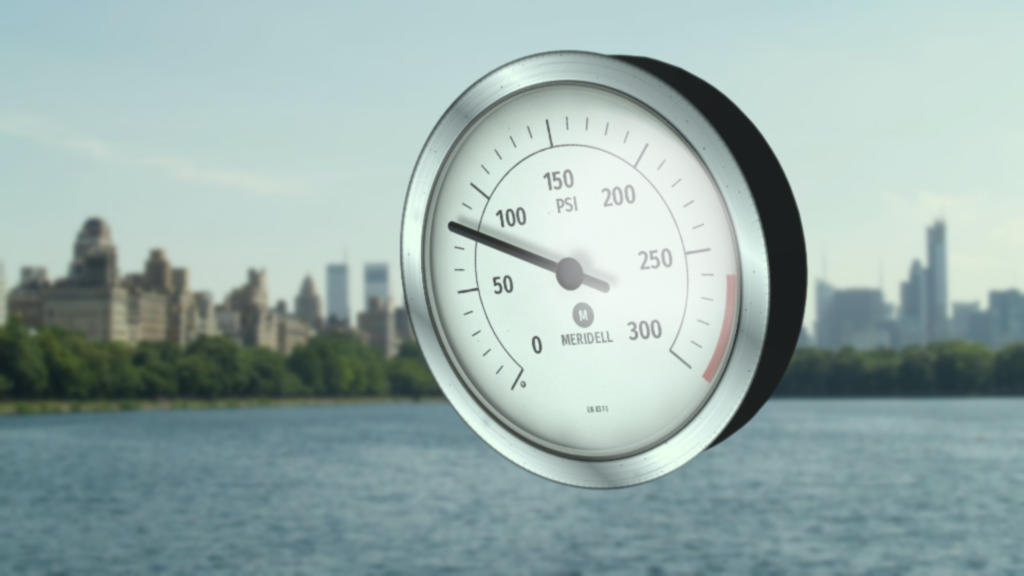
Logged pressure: 80 psi
